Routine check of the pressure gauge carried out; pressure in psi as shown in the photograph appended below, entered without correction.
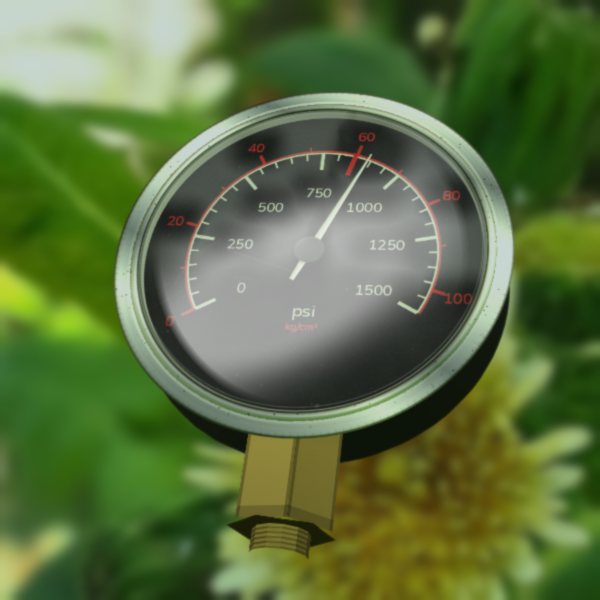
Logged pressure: 900 psi
